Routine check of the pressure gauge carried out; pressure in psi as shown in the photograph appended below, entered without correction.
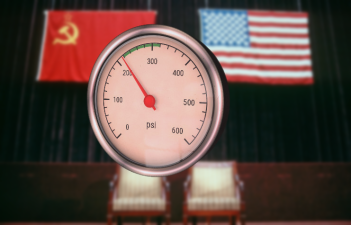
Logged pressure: 220 psi
